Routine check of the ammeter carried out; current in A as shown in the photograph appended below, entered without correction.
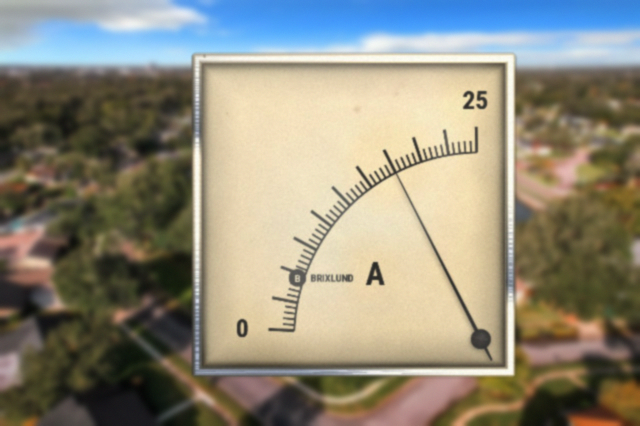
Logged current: 17.5 A
